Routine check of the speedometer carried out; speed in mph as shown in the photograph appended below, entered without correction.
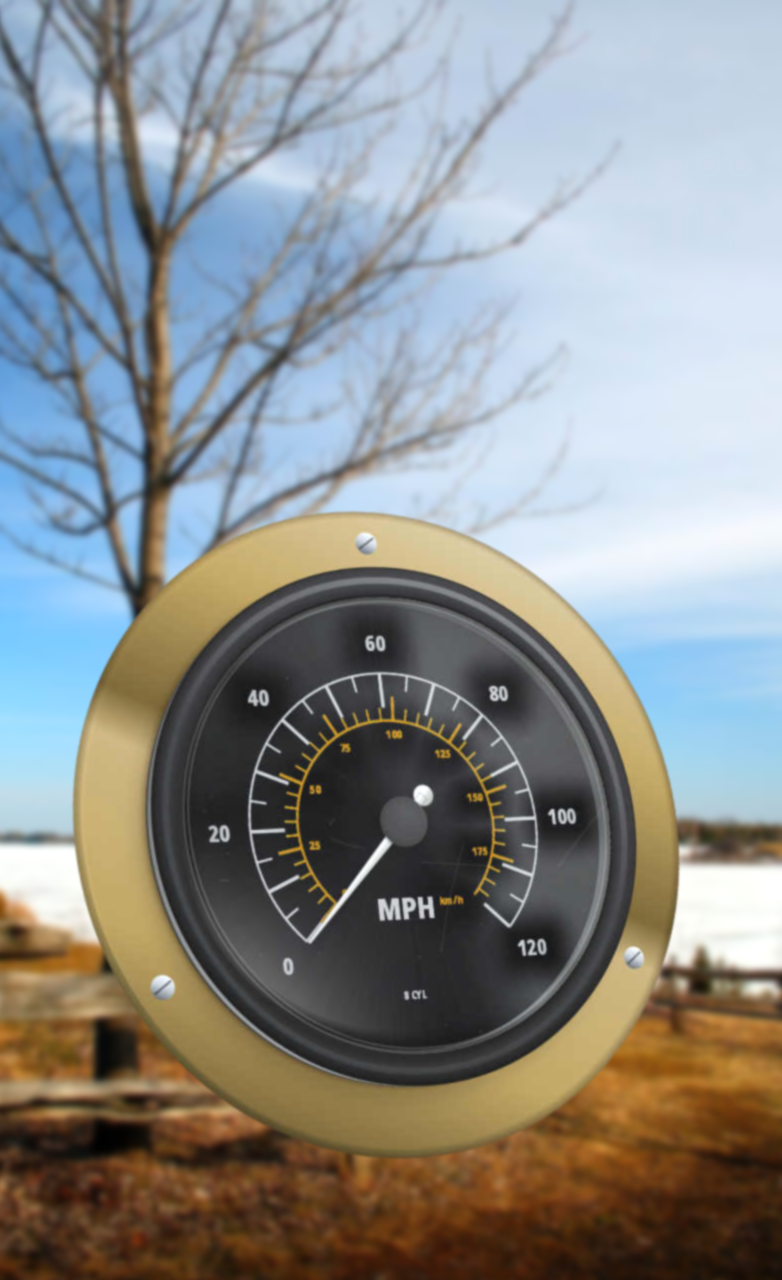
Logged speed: 0 mph
